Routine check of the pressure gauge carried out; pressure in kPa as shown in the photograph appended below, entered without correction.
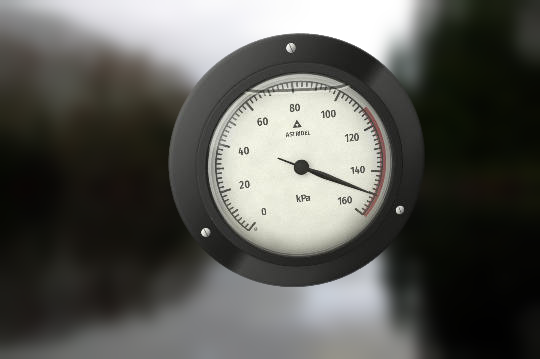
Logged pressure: 150 kPa
